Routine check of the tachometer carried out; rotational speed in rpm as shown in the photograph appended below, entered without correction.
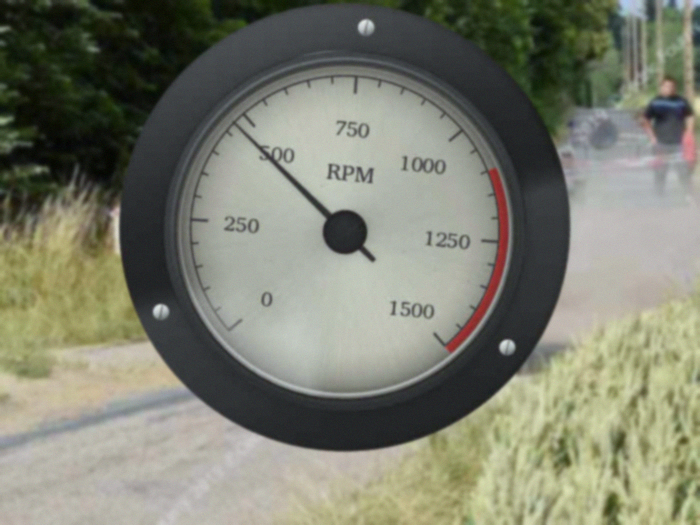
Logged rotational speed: 475 rpm
